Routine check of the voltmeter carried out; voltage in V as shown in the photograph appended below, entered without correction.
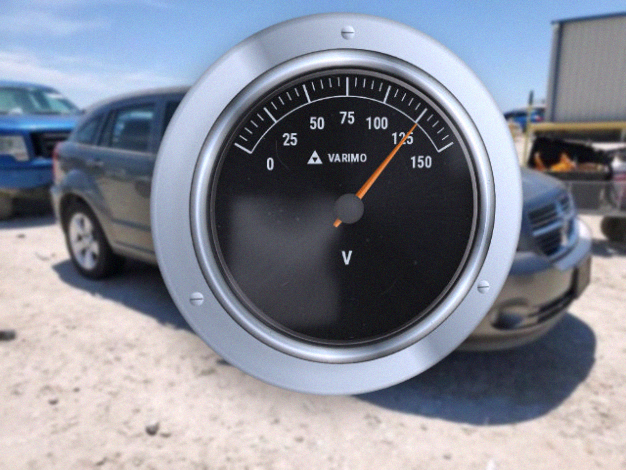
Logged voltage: 125 V
